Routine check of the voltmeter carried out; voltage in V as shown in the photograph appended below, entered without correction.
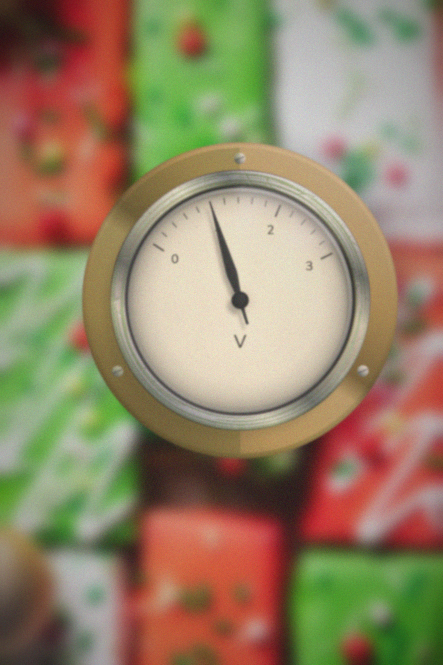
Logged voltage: 1 V
